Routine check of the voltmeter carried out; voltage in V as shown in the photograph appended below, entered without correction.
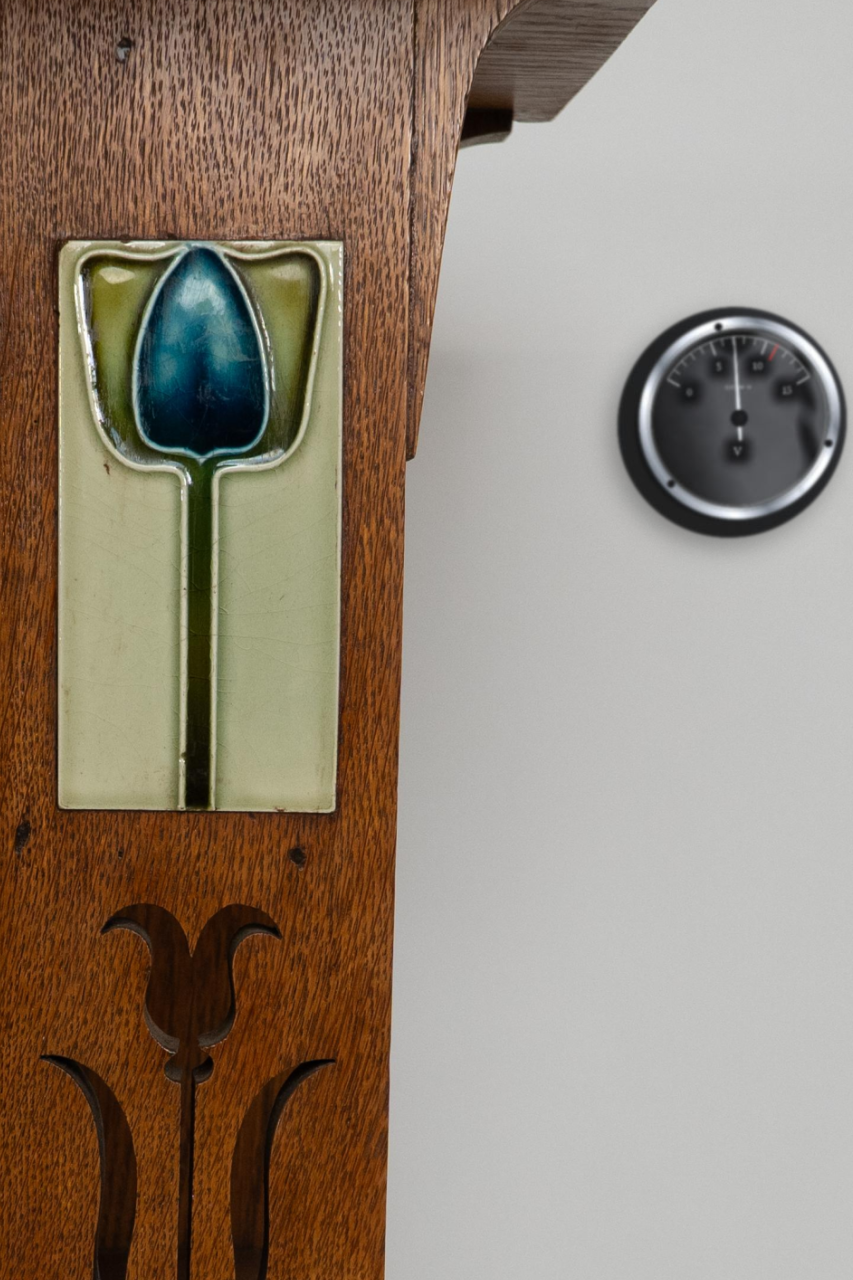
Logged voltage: 7 V
